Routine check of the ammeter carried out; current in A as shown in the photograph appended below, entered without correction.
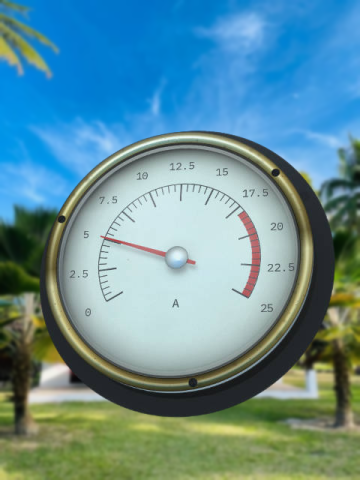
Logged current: 5 A
